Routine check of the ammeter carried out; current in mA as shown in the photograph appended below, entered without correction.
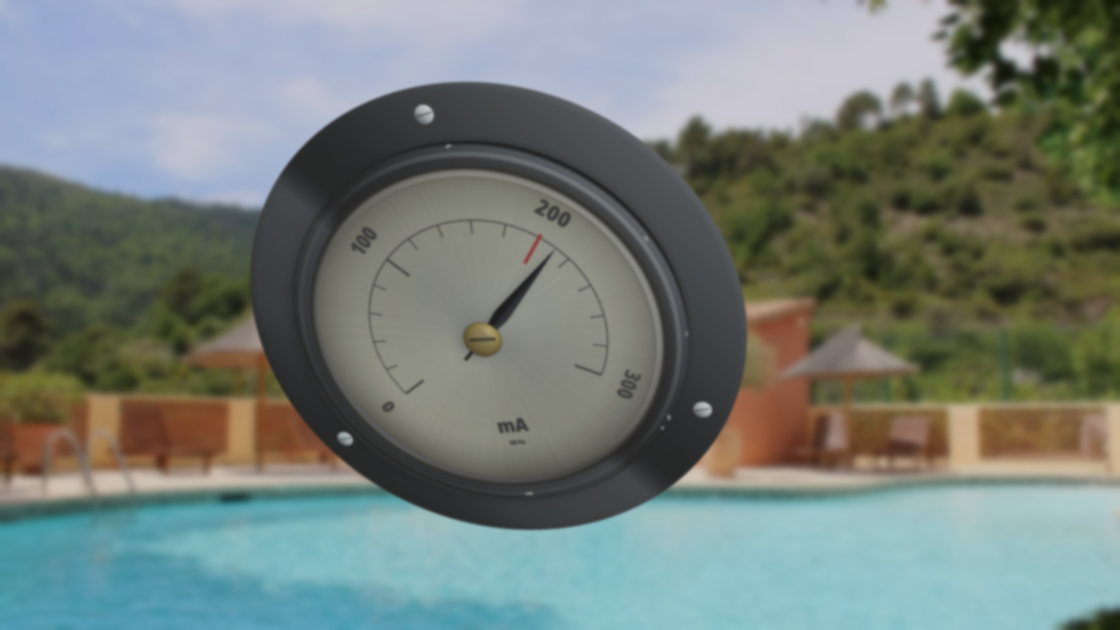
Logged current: 210 mA
